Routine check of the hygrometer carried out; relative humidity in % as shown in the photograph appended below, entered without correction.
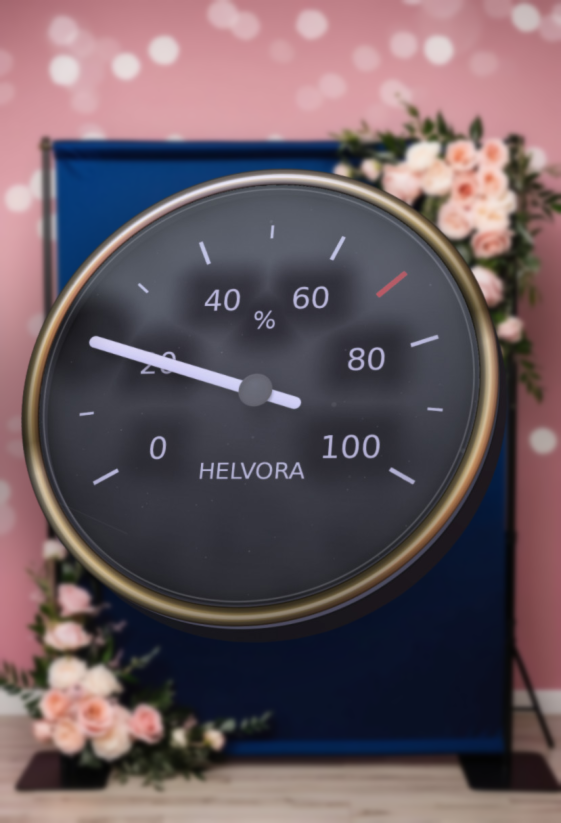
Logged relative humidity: 20 %
